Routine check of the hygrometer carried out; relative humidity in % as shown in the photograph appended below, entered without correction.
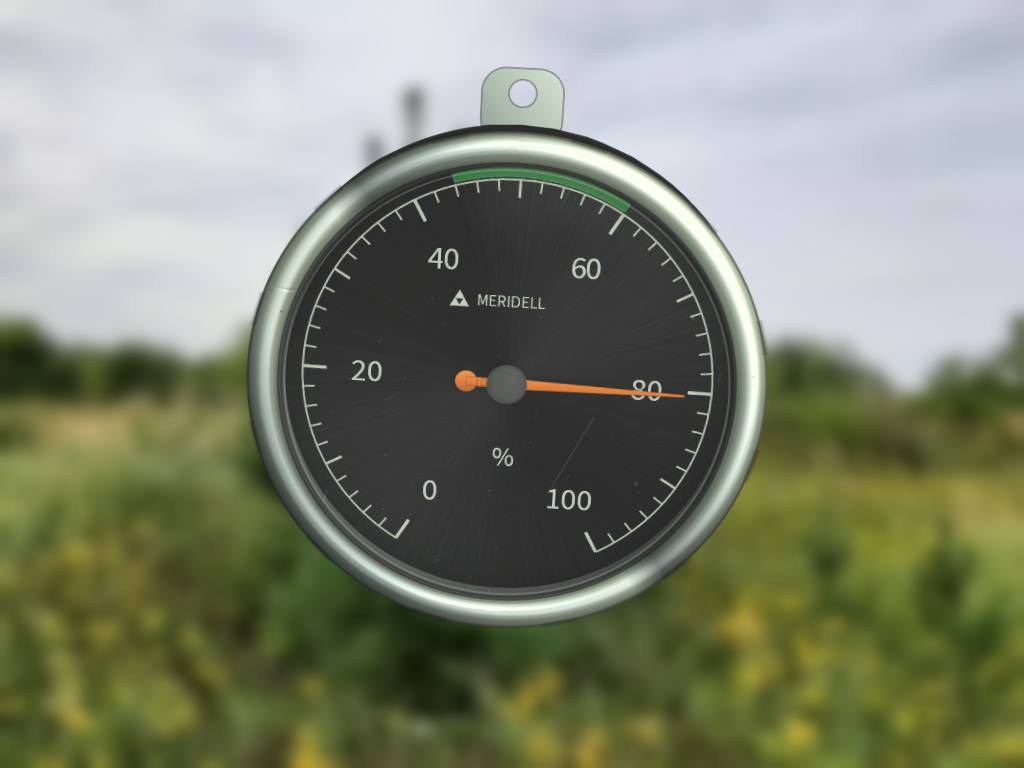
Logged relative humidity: 80 %
